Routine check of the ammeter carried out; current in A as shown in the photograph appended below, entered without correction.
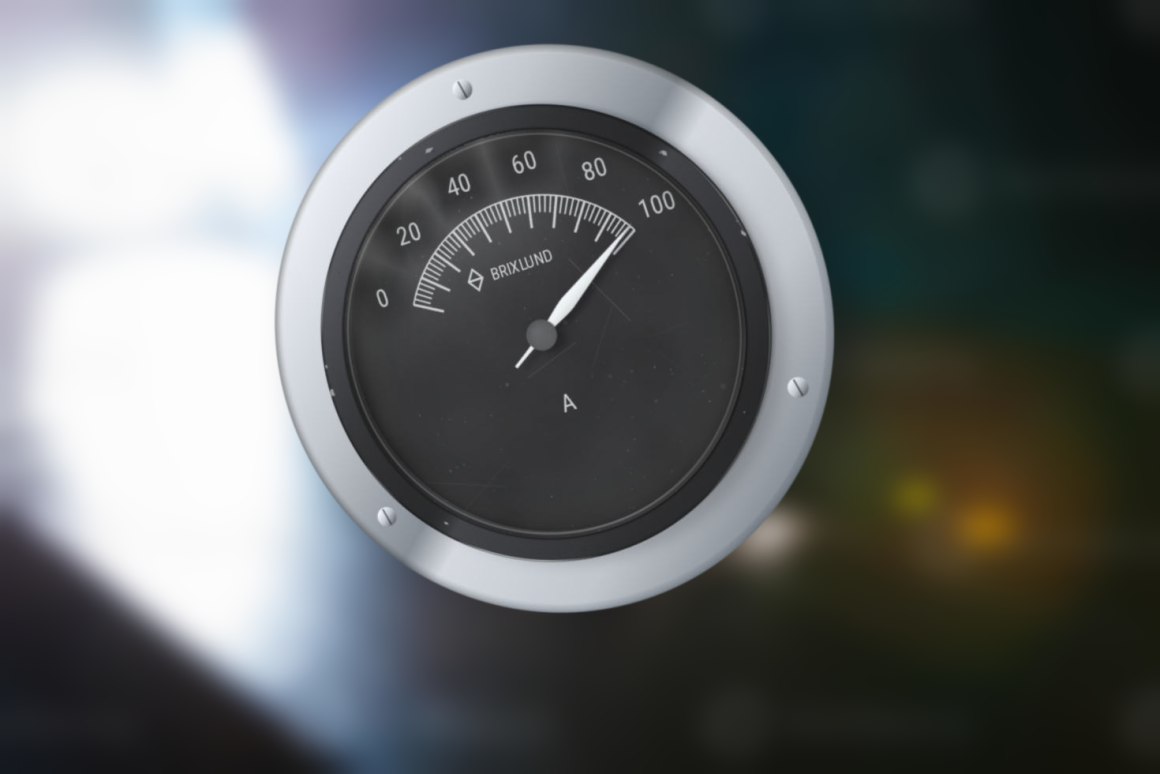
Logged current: 98 A
